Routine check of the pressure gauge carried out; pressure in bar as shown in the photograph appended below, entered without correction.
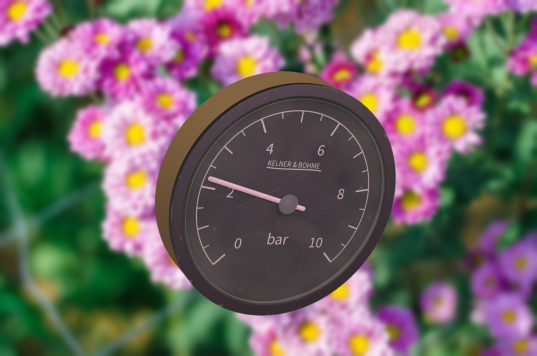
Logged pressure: 2.25 bar
